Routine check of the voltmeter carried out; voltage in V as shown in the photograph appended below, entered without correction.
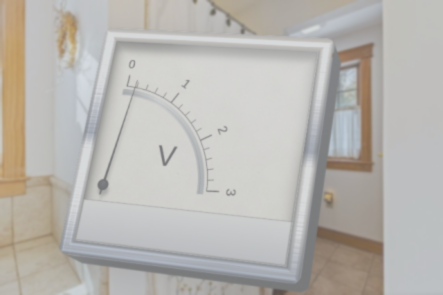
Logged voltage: 0.2 V
